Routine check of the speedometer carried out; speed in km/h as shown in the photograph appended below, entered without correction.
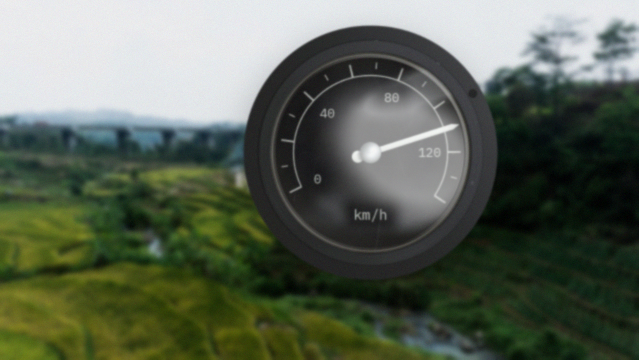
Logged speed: 110 km/h
